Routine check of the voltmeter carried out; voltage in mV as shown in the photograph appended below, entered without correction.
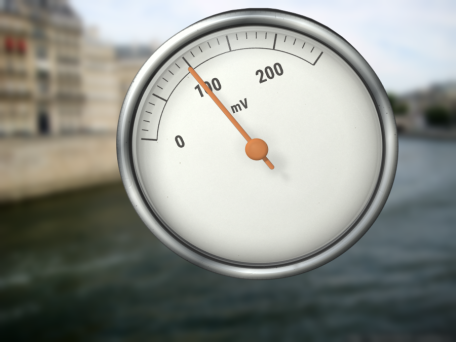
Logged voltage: 100 mV
